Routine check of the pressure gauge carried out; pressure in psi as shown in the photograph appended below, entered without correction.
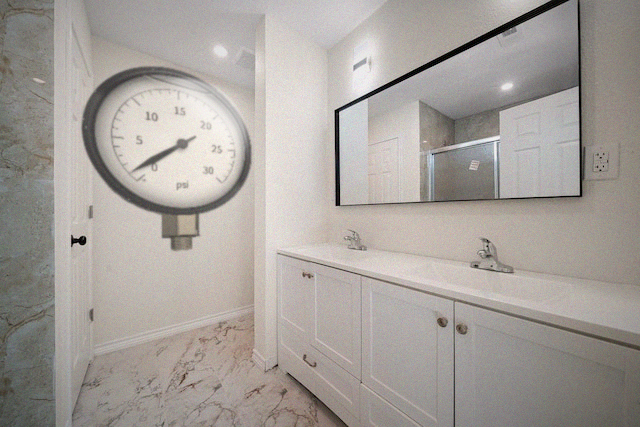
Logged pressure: 1 psi
